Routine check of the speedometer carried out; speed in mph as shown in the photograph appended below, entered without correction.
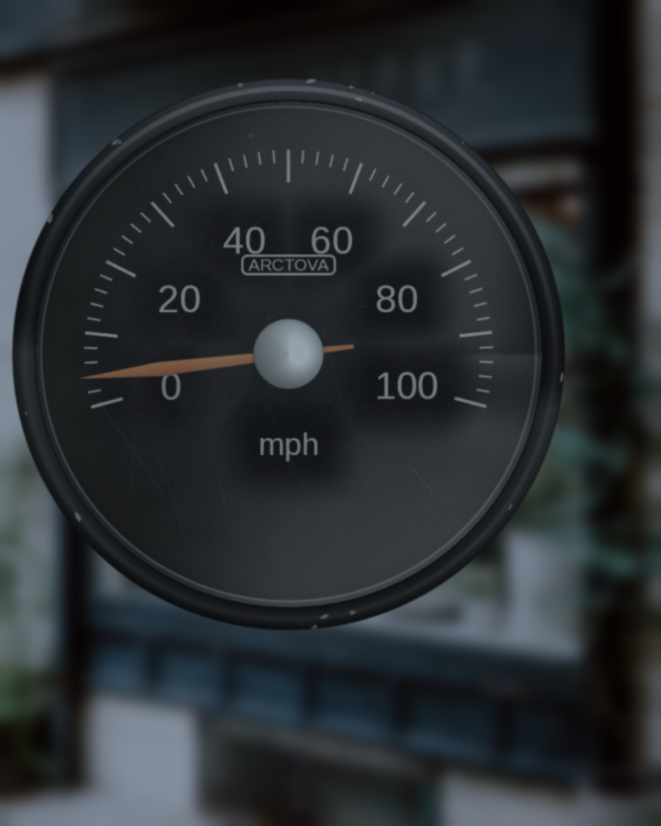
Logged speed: 4 mph
